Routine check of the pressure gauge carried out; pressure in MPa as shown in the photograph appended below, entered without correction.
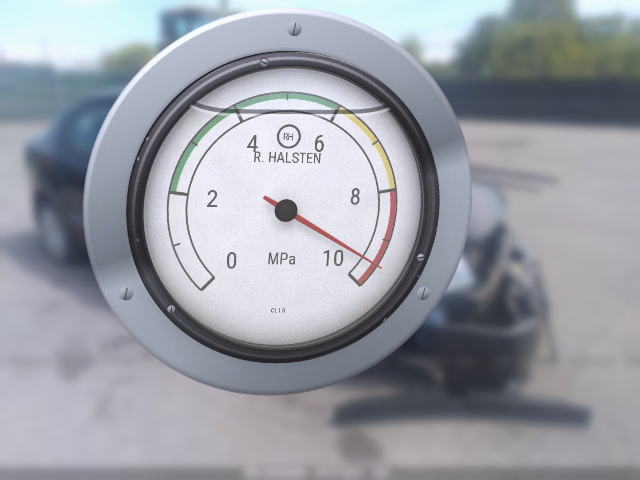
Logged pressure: 9.5 MPa
